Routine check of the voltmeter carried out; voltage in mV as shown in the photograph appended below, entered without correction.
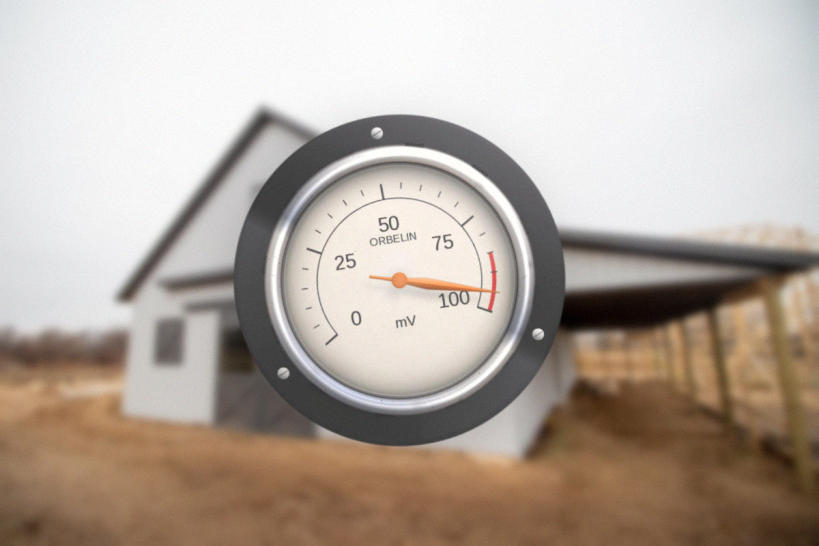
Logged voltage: 95 mV
